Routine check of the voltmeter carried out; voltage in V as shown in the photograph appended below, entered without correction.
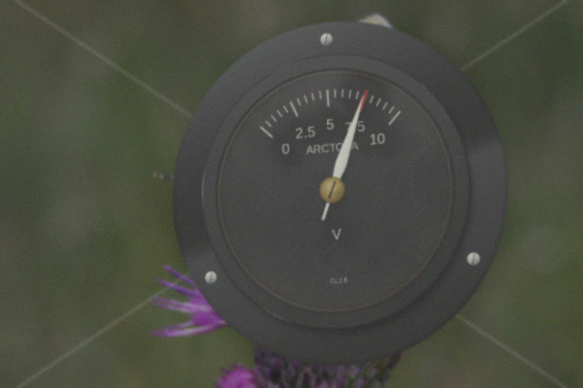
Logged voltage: 7.5 V
